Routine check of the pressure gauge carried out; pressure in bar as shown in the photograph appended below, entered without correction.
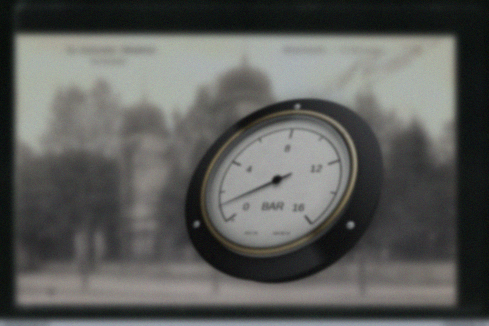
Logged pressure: 1 bar
